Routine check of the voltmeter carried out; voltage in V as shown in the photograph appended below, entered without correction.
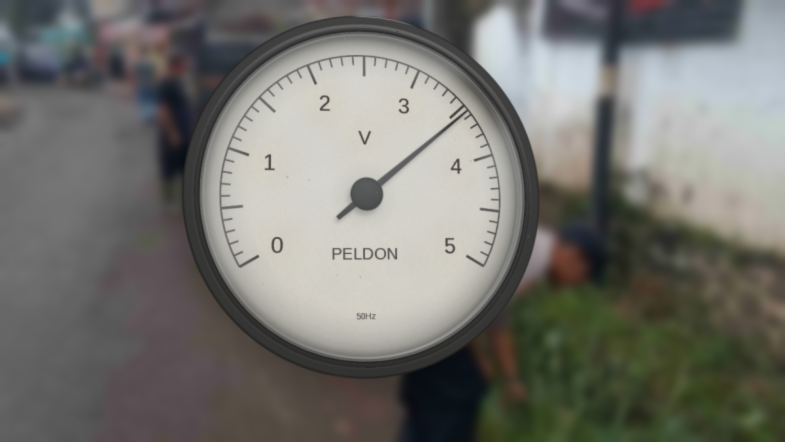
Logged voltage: 3.55 V
